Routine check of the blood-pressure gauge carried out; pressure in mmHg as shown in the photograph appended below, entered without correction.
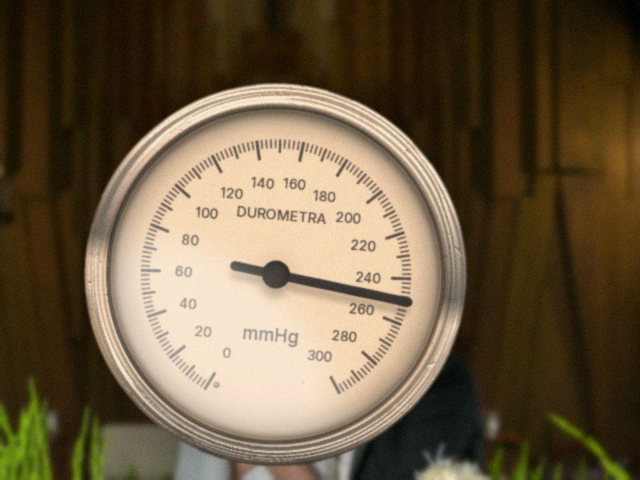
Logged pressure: 250 mmHg
